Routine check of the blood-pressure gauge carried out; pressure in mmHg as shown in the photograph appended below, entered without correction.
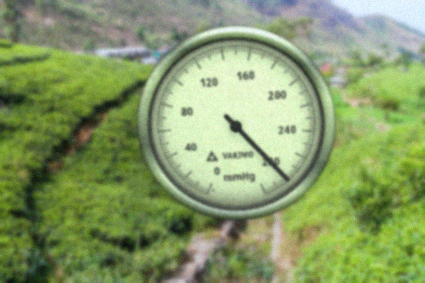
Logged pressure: 280 mmHg
